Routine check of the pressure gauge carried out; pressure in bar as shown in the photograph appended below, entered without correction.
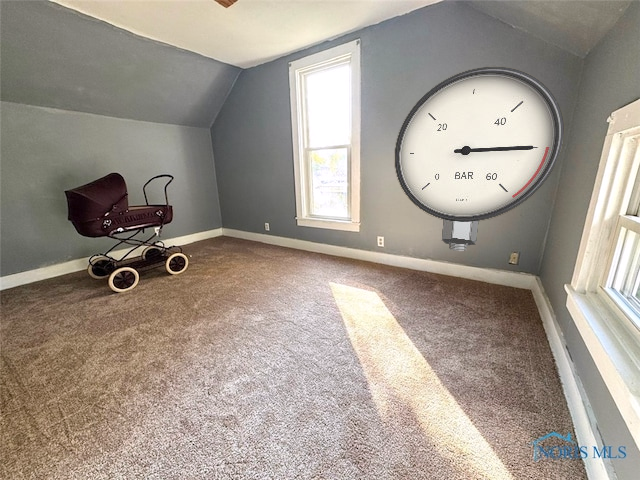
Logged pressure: 50 bar
